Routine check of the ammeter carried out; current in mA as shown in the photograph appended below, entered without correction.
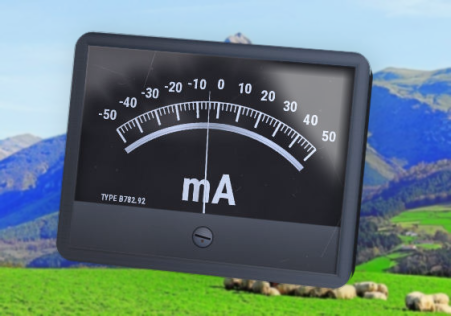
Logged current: -4 mA
